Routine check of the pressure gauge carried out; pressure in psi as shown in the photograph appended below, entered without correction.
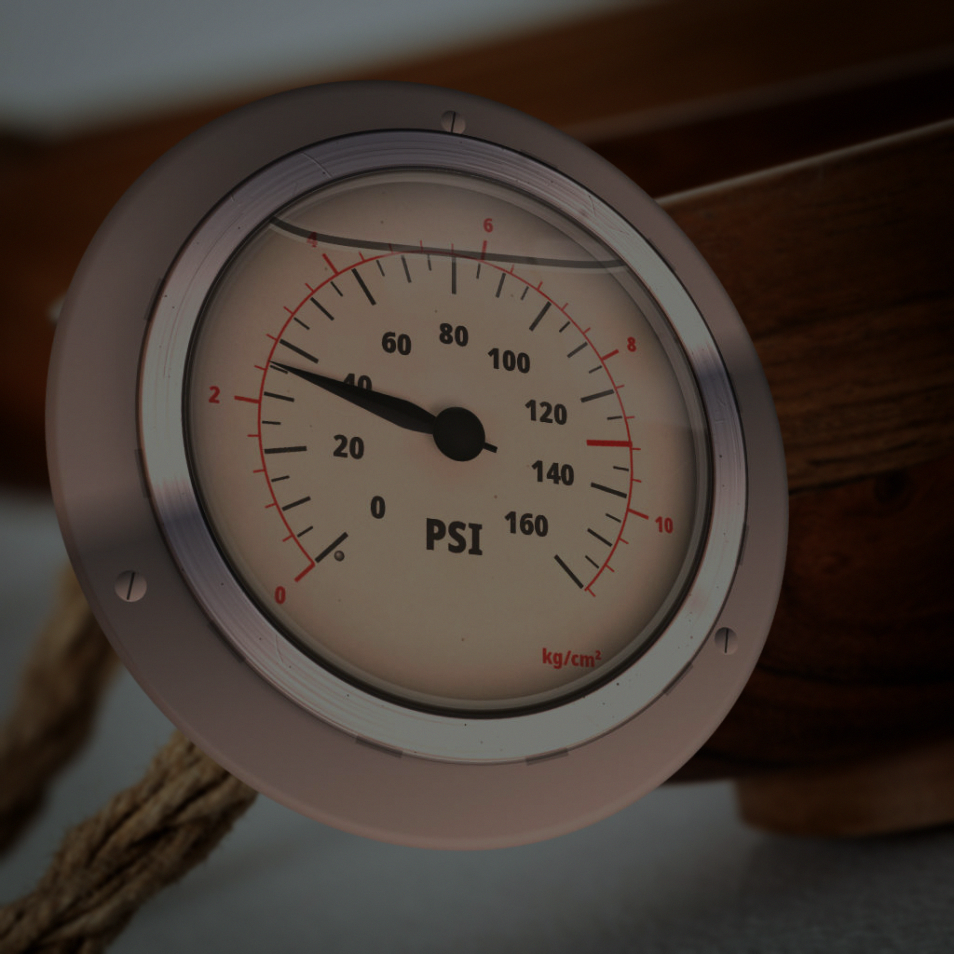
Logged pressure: 35 psi
